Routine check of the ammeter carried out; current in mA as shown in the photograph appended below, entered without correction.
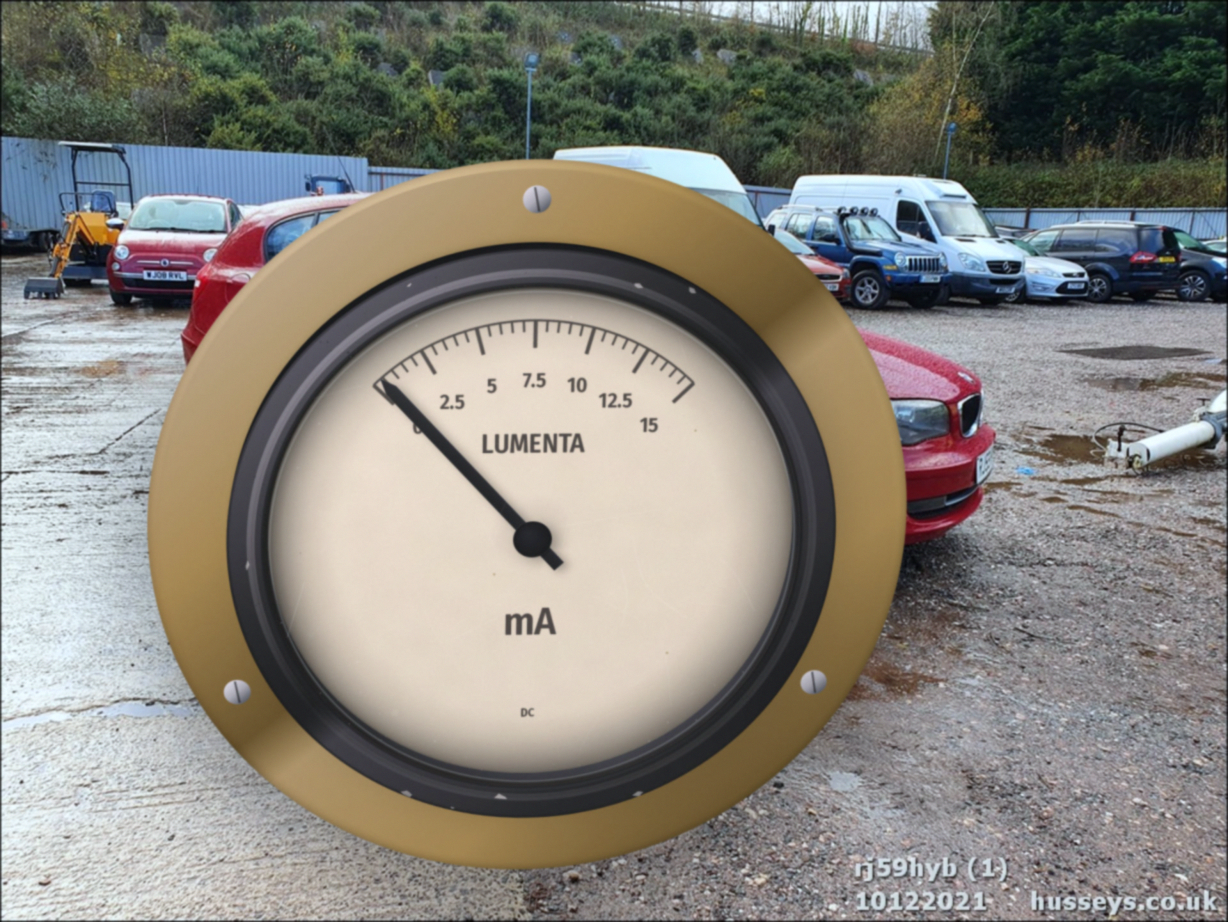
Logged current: 0.5 mA
